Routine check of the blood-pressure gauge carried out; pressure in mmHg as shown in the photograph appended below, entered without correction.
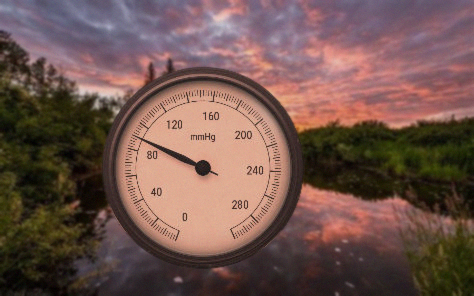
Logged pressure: 90 mmHg
